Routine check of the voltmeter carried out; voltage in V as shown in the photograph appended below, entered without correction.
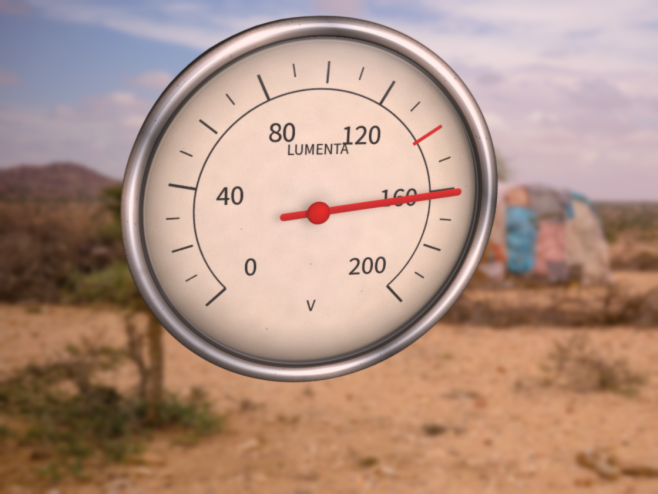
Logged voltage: 160 V
